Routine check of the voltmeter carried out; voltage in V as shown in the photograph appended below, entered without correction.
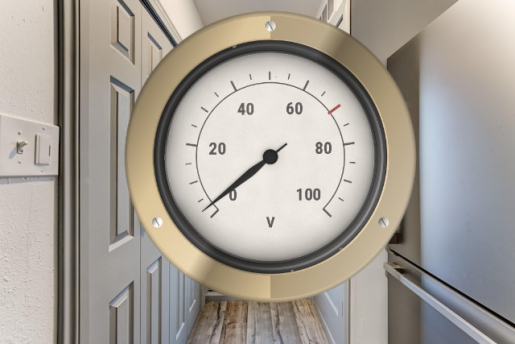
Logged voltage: 2.5 V
